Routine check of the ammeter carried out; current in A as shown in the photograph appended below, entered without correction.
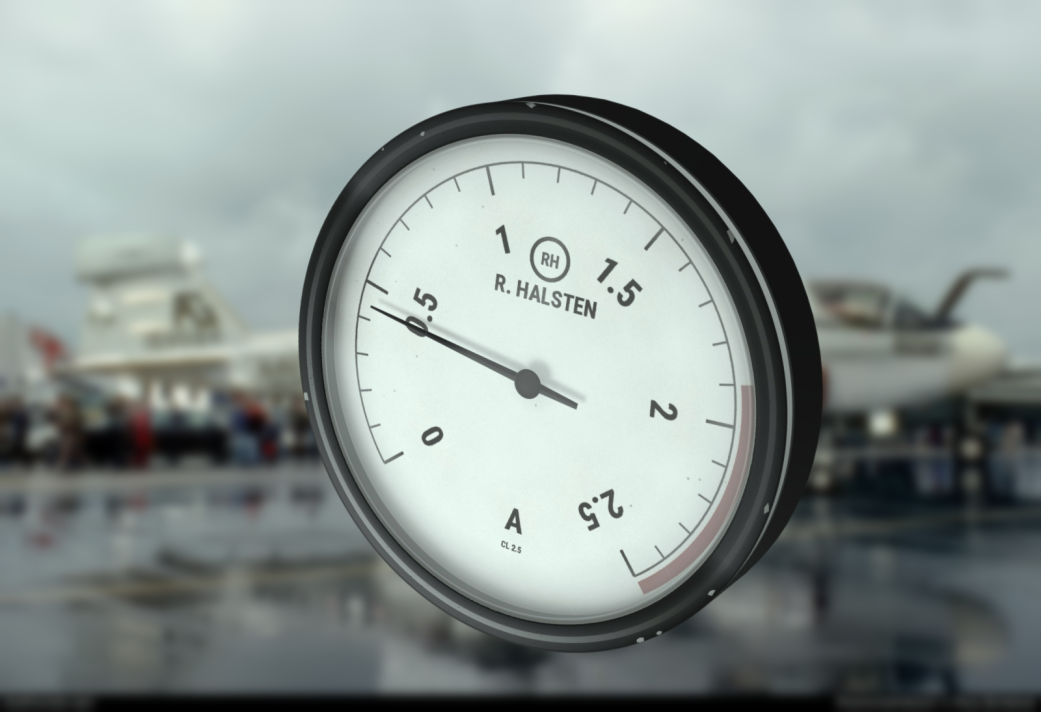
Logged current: 0.45 A
